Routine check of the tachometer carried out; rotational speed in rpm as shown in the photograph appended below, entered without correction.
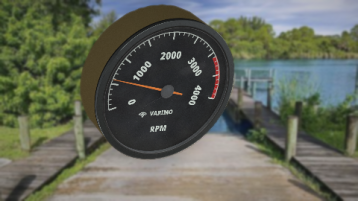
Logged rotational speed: 600 rpm
